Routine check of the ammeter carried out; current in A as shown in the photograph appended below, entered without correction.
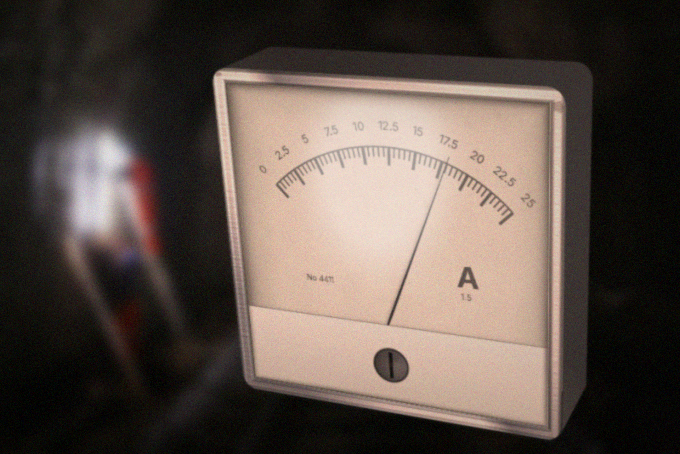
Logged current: 18 A
